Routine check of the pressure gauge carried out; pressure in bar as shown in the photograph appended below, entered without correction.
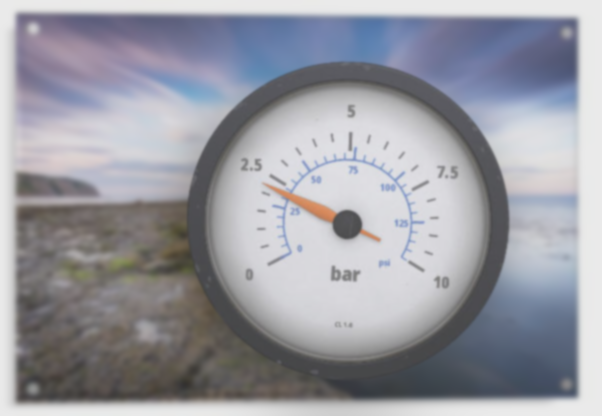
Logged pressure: 2.25 bar
